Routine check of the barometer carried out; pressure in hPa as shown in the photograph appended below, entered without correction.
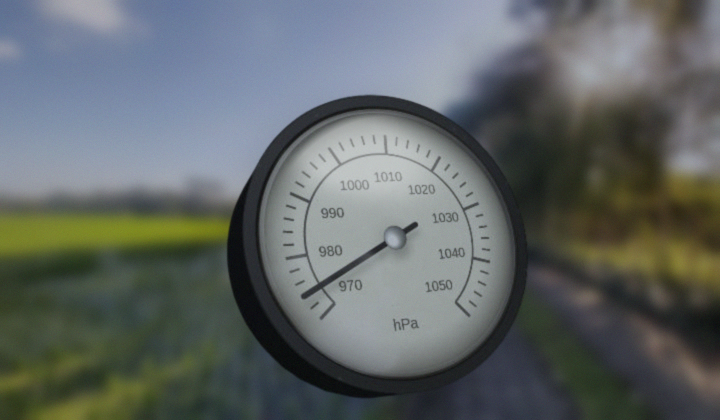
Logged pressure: 974 hPa
